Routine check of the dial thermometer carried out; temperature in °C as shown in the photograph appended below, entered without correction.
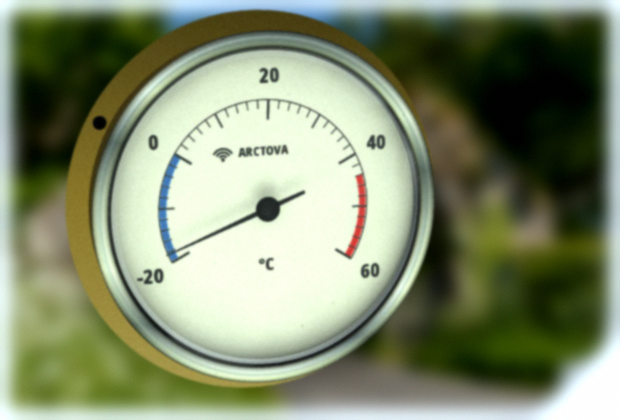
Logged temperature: -18 °C
